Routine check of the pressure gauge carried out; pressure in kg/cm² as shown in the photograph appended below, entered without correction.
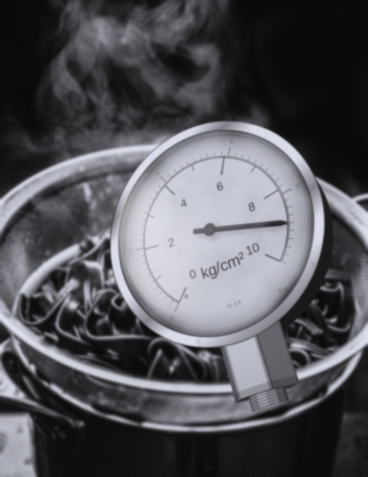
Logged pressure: 9 kg/cm²
